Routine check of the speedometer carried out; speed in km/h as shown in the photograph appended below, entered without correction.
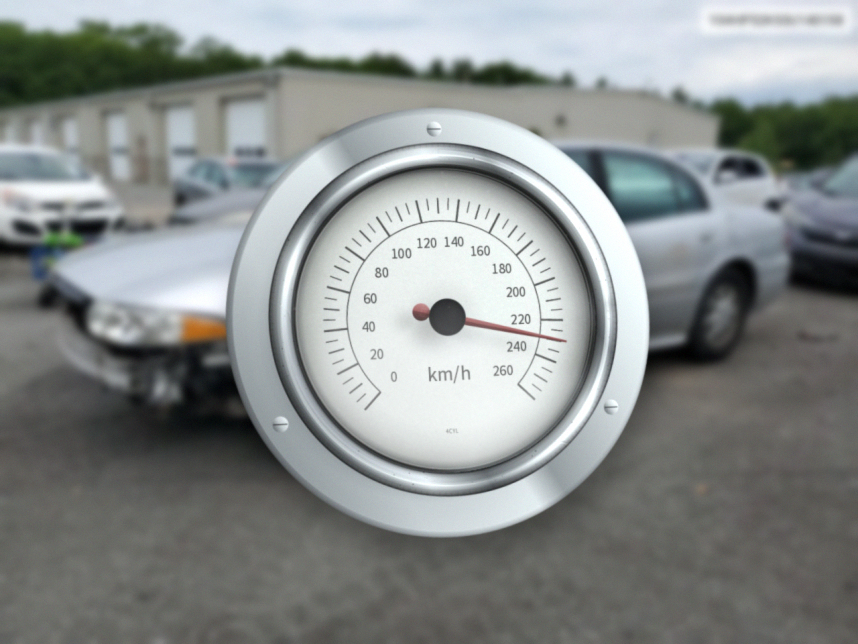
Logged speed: 230 km/h
